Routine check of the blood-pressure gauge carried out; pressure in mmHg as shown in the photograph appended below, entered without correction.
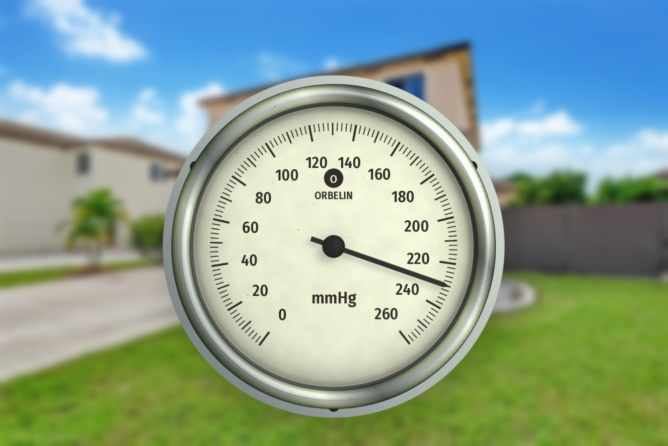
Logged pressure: 230 mmHg
